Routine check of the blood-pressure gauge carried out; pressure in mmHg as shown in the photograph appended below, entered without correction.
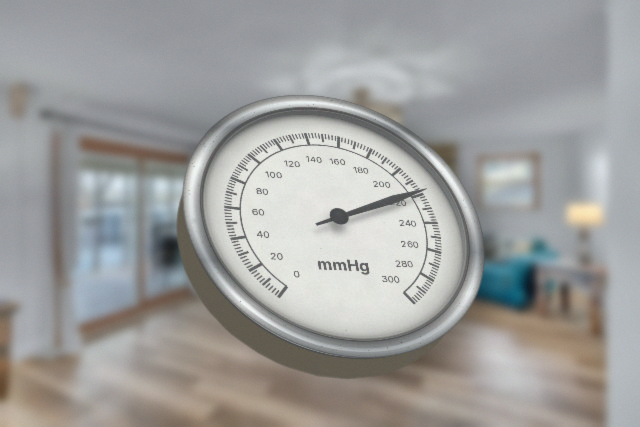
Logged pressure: 220 mmHg
